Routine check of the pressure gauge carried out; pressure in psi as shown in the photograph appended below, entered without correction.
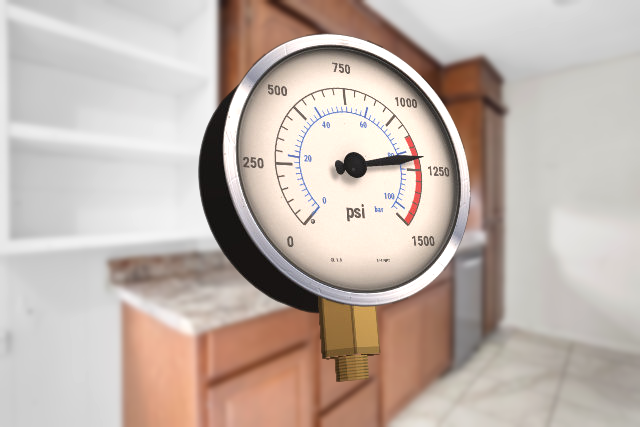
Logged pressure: 1200 psi
